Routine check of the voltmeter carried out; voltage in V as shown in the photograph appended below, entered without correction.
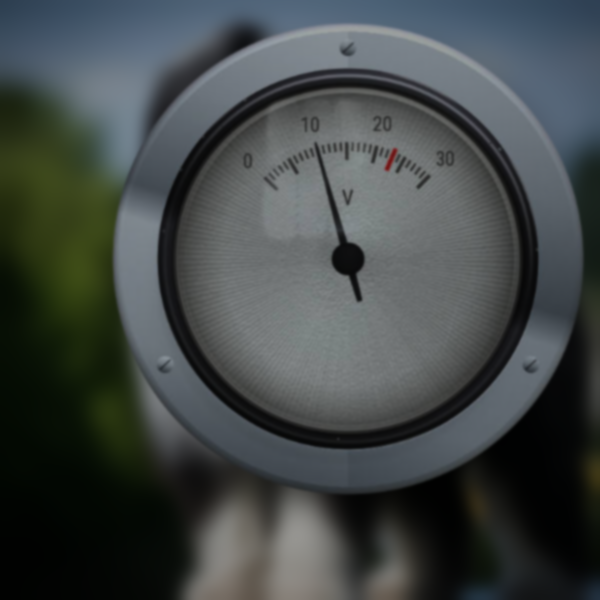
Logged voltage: 10 V
